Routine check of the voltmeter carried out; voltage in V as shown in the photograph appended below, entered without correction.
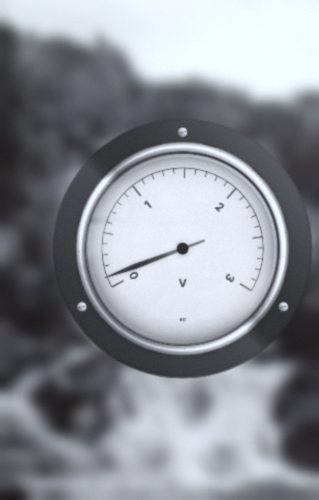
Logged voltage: 0.1 V
